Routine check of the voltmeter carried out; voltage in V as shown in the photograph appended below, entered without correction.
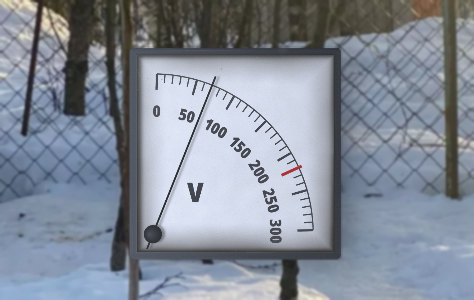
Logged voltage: 70 V
